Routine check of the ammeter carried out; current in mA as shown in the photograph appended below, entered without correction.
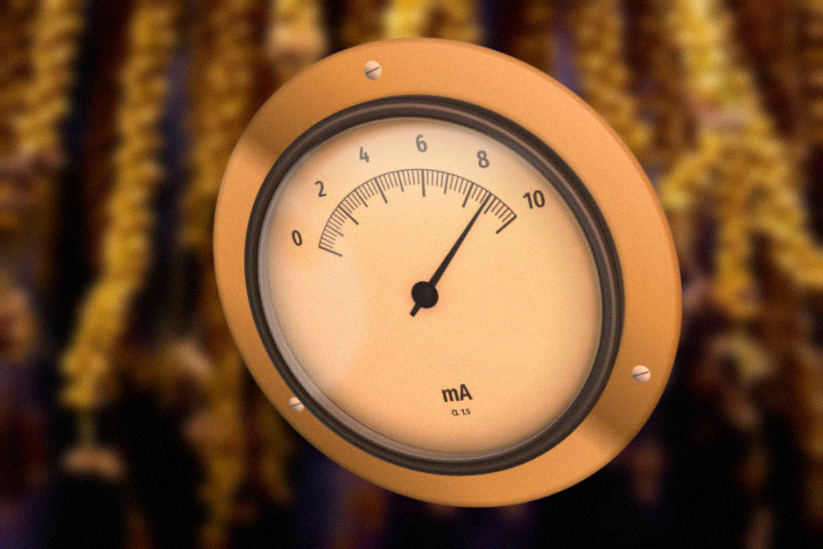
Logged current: 8.8 mA
